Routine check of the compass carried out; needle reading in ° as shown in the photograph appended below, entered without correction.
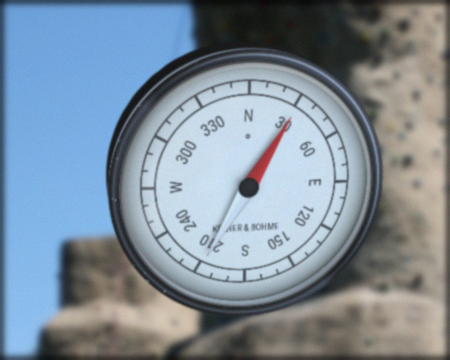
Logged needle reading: 30 °
